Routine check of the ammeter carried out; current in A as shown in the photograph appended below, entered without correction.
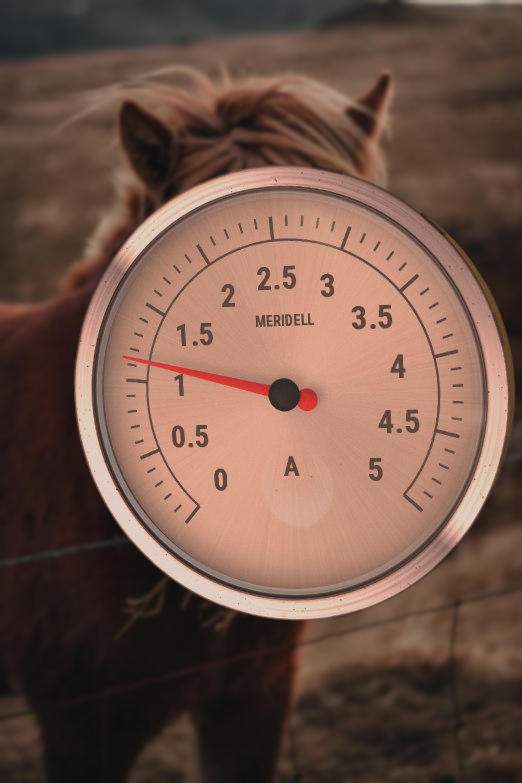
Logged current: 1.15 A
